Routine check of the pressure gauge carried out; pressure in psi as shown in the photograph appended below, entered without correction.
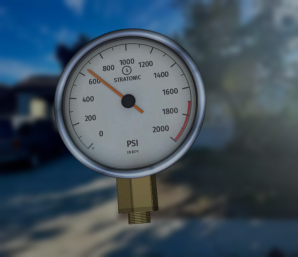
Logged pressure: 650 psi
